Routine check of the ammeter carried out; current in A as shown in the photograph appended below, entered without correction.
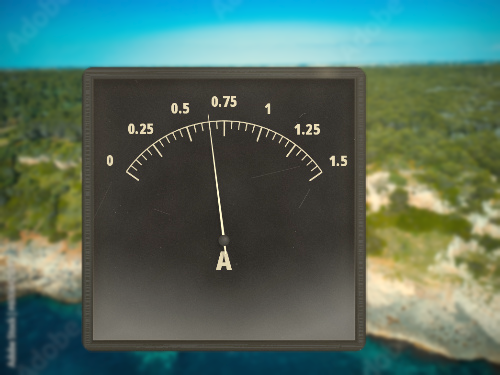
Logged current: 0.65 A
